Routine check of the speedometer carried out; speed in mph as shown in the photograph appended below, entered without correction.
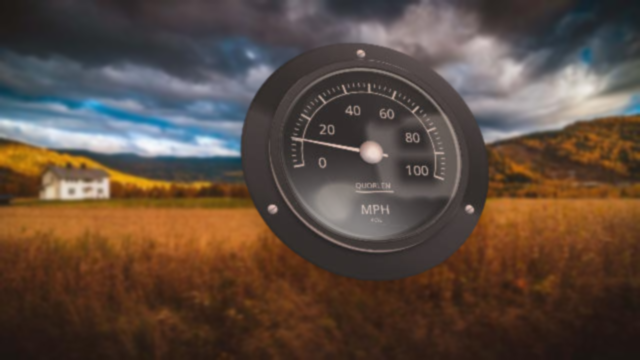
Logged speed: 10 mph
